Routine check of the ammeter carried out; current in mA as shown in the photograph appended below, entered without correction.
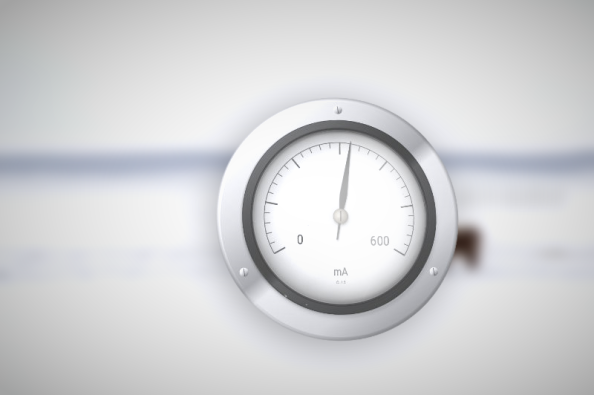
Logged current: 320 mA
